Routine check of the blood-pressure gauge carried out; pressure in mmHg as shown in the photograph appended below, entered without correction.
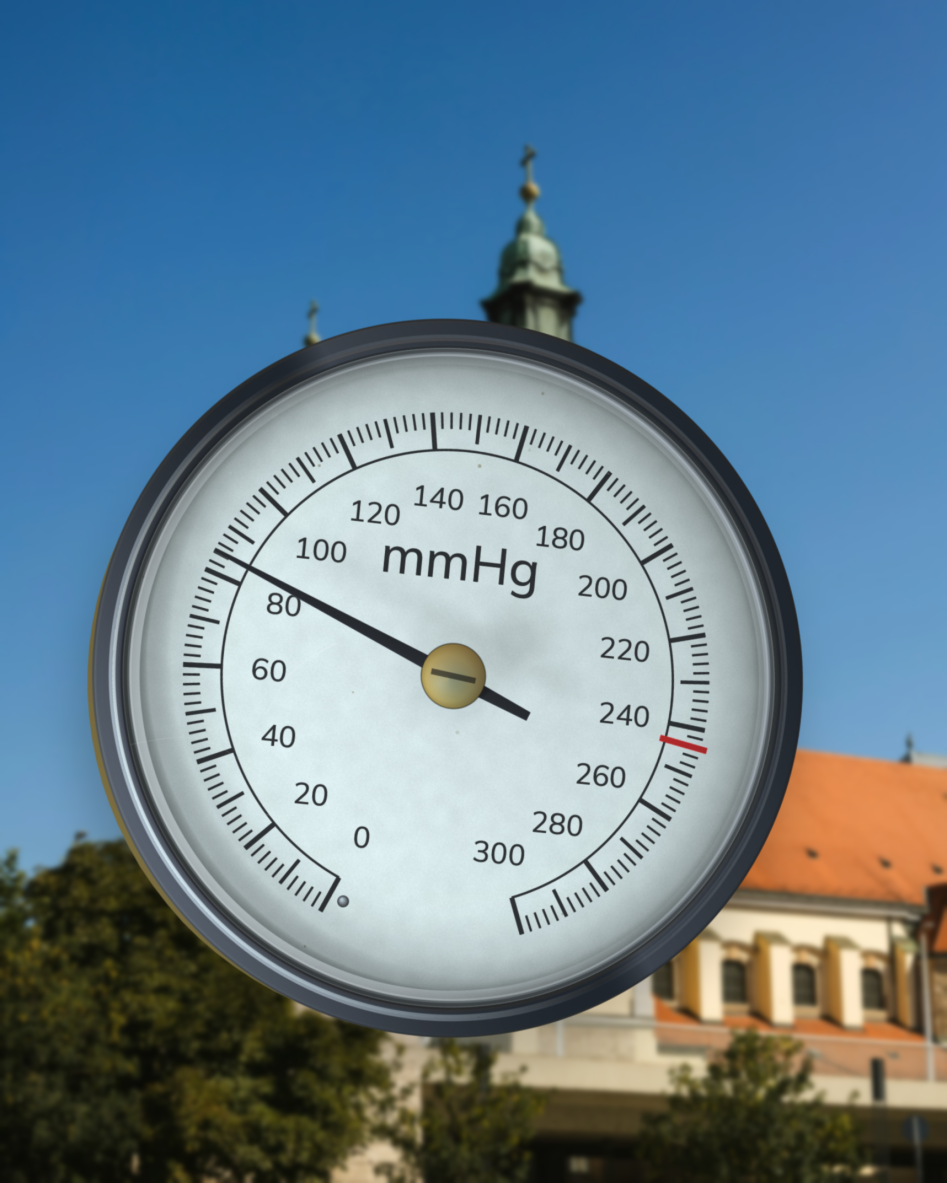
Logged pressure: 84 mmHg
